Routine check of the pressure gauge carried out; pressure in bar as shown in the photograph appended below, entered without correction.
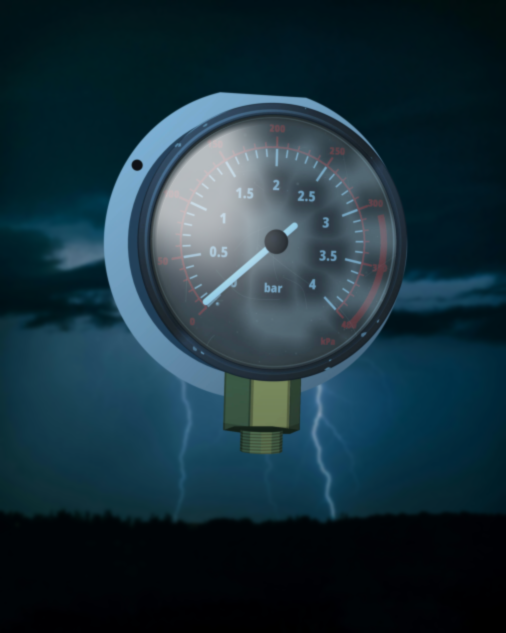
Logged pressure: 0.05 bar
